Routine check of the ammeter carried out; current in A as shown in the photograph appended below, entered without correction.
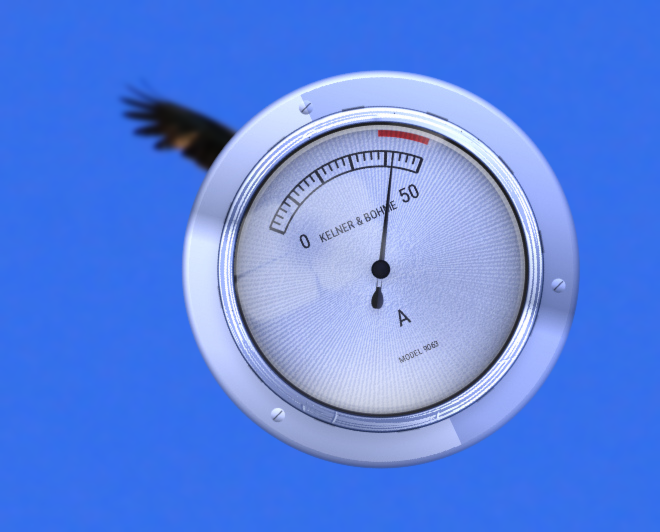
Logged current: 42 A
